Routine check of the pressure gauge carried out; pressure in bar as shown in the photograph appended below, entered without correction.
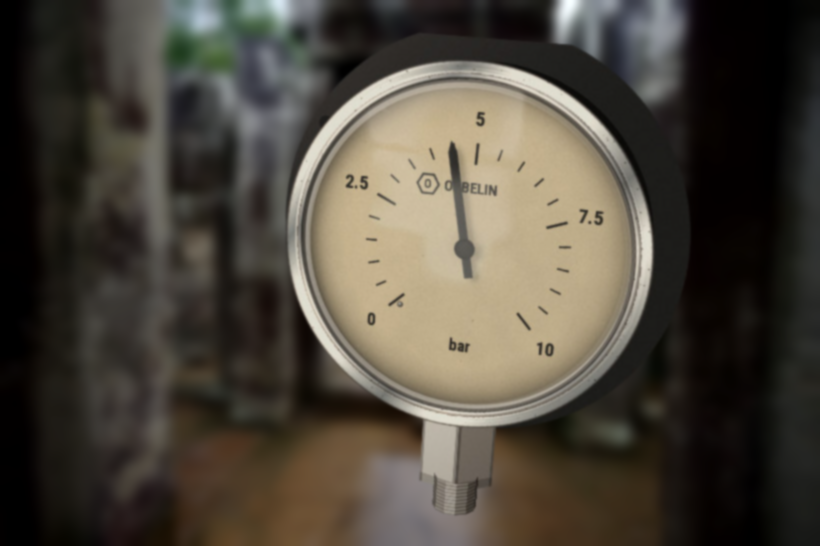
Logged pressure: 4.5 bar
